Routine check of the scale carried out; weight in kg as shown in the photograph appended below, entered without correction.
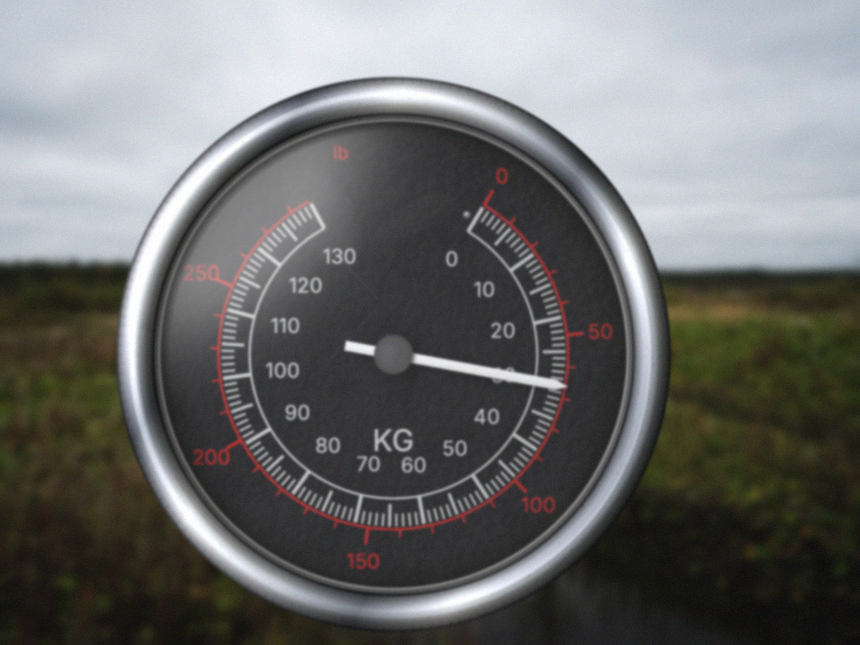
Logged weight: 30 kg
